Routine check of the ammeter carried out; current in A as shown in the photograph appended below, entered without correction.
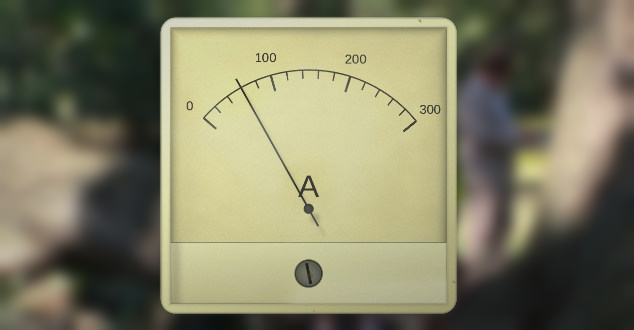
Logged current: 60 A
